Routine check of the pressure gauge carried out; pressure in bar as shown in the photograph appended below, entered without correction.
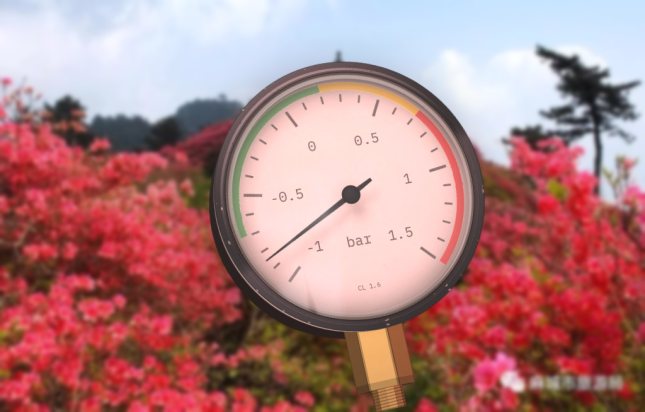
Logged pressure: -0.85 bar
